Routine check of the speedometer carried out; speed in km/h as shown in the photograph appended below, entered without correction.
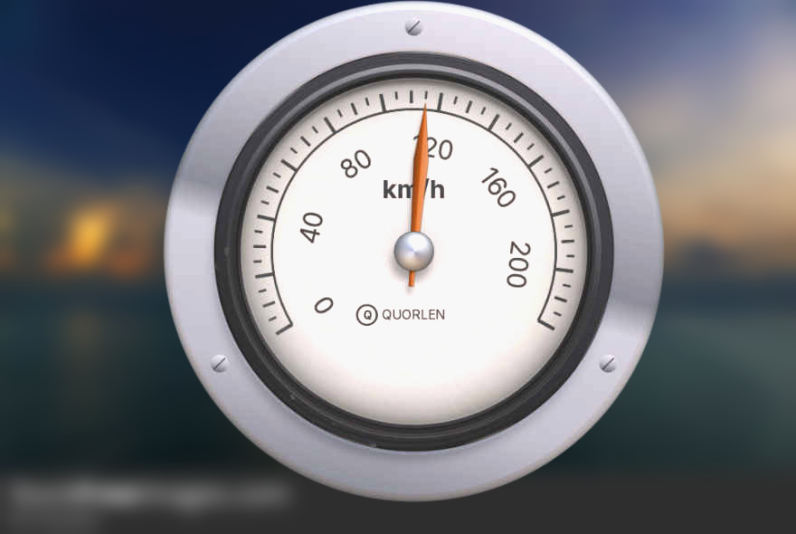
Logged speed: 115 km/h
